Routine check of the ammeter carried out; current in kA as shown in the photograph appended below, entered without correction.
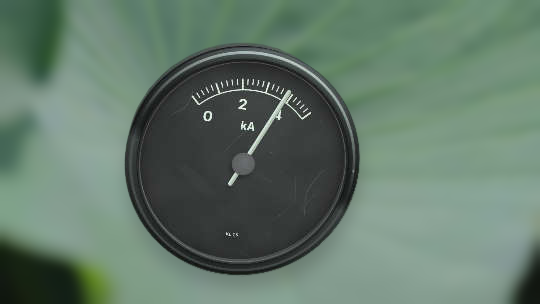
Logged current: 3.8 kA
